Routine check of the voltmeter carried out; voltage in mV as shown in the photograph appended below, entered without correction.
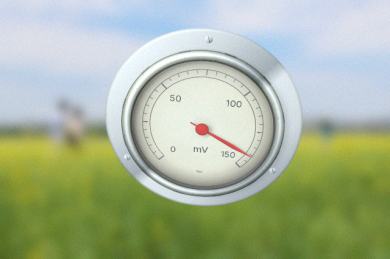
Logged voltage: 140 mV
